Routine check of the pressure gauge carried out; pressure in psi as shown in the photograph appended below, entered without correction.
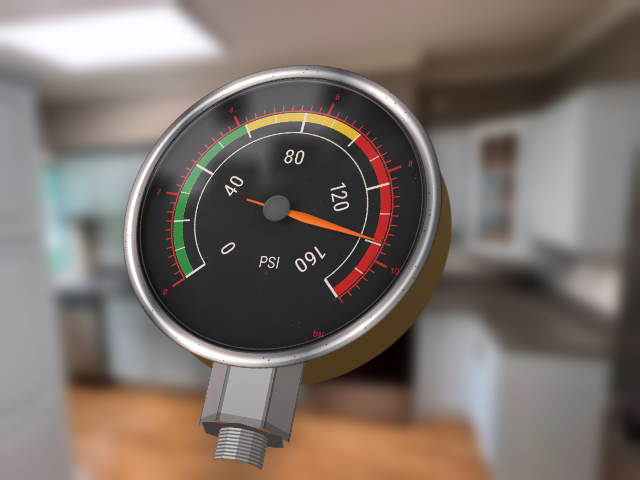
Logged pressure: 140 psi
